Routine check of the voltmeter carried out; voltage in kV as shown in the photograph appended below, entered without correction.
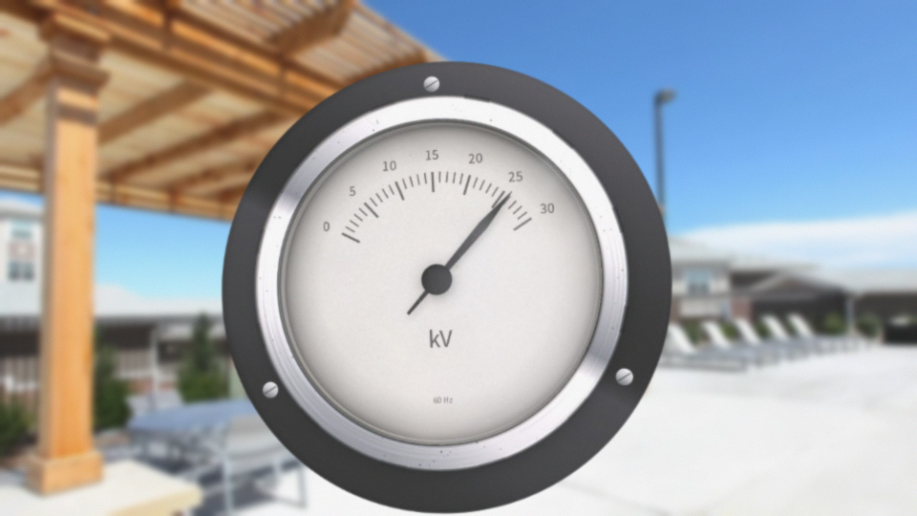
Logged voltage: 26 kV
